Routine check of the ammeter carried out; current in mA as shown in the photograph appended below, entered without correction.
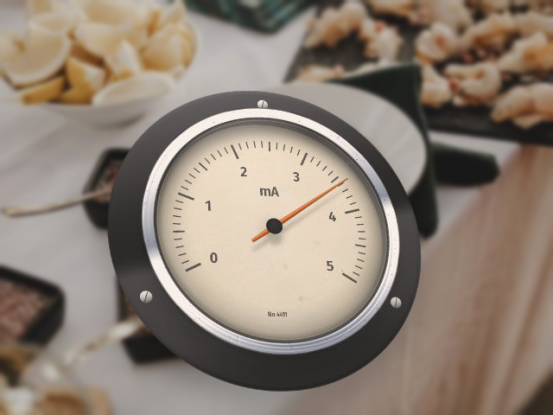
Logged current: 3.6 mA
